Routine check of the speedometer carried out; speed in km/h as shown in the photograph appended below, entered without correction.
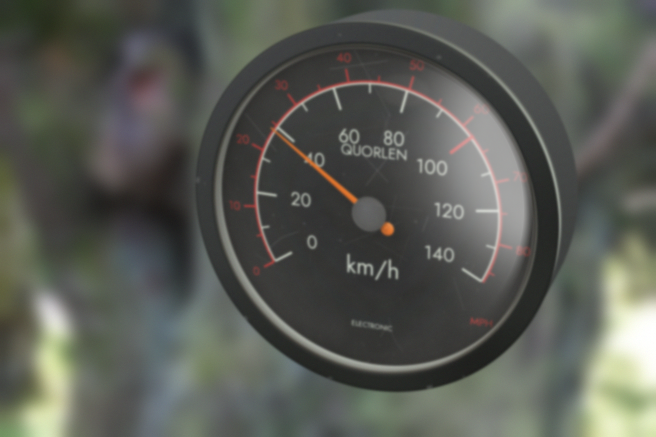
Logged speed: 40 km/h
